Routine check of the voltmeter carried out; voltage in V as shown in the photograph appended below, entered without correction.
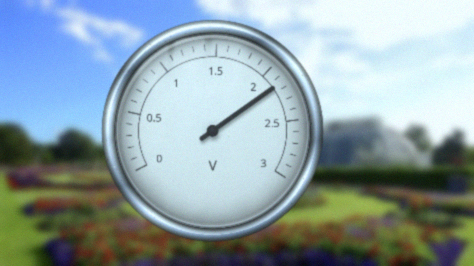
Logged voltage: 2.15 V
